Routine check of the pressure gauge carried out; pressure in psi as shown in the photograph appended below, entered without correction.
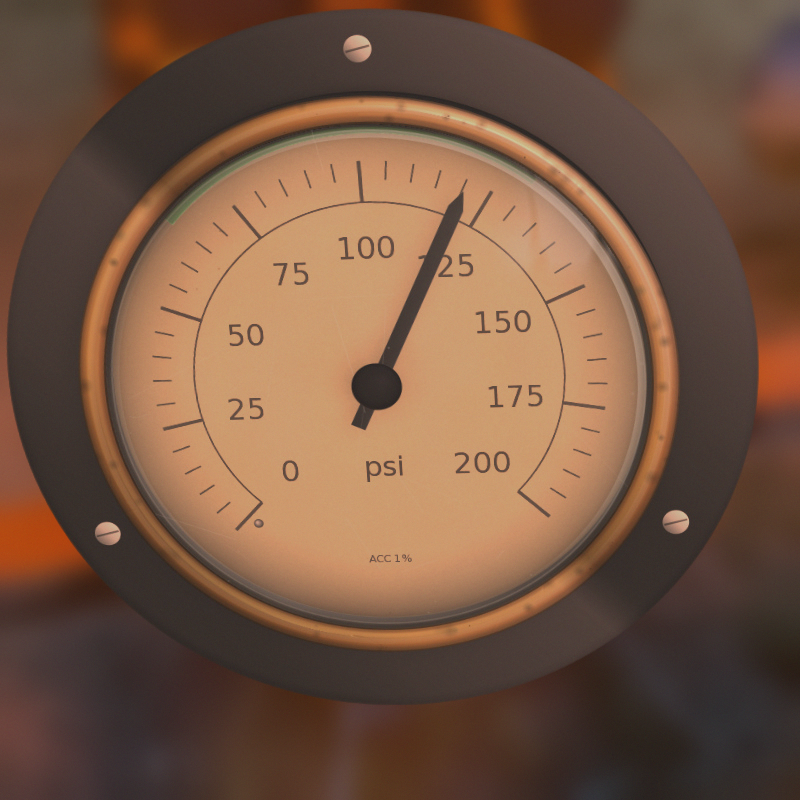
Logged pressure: 120 psi
